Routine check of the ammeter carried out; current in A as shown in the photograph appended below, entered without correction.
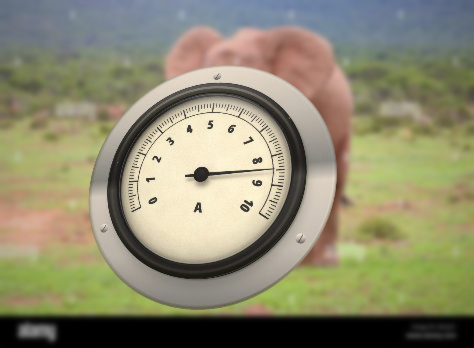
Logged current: 8.5 A
